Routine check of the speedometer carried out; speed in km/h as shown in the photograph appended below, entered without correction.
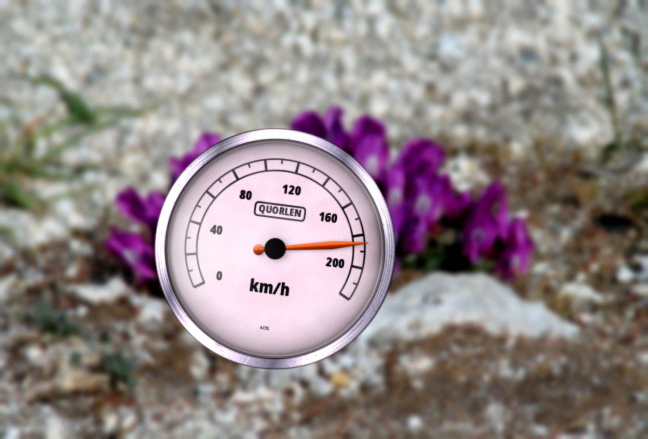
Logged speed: 185 km/h
